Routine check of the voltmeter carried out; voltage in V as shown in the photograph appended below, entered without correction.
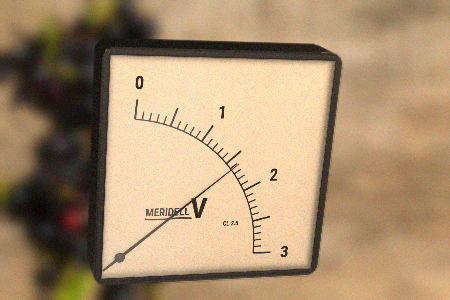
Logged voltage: 1.6 V
